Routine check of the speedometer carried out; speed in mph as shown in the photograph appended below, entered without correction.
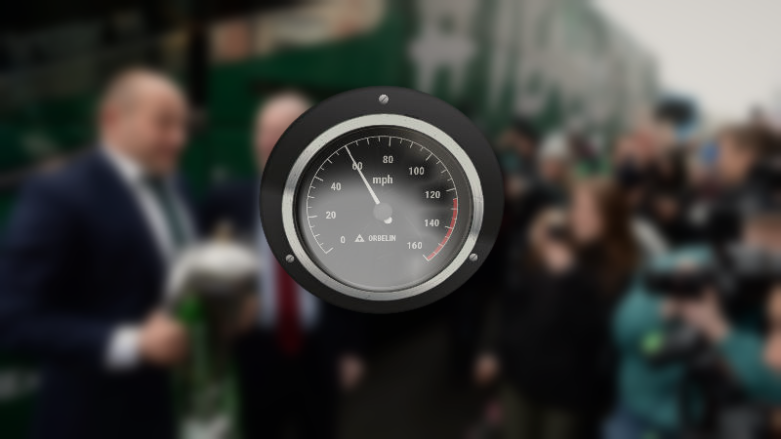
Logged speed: 60 mph
